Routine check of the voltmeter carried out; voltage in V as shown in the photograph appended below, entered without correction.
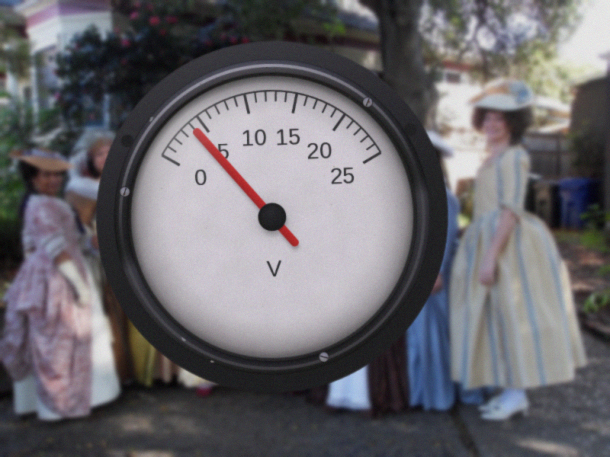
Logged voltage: 4 V
